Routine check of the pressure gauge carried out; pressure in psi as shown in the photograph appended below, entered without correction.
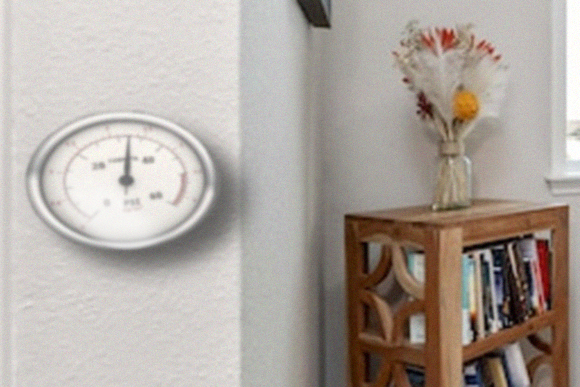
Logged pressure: 32.5 psi
